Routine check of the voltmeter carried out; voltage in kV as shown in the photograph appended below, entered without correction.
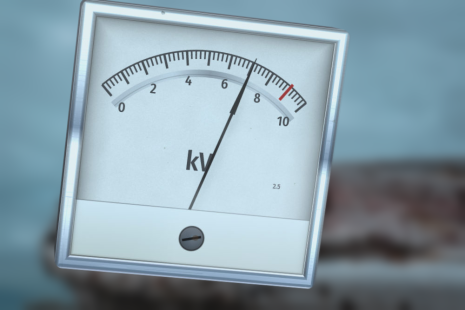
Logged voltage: 7 kV
